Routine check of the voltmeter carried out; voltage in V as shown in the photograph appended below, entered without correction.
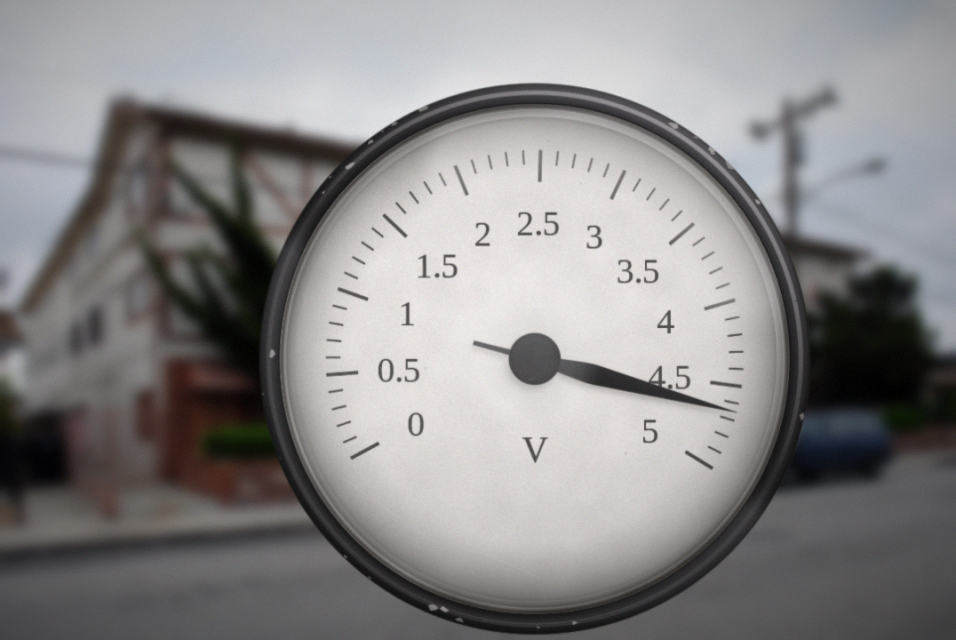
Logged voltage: 4.65 V
